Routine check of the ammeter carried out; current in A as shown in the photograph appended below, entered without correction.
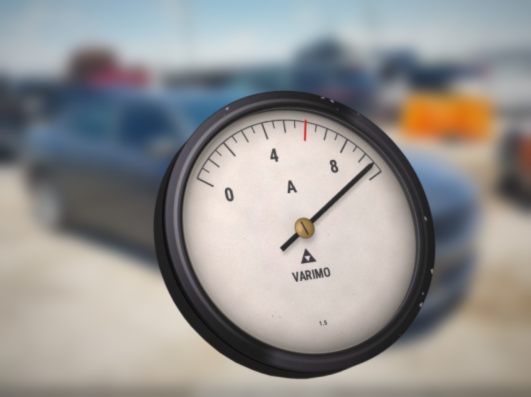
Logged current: 9.5 A
